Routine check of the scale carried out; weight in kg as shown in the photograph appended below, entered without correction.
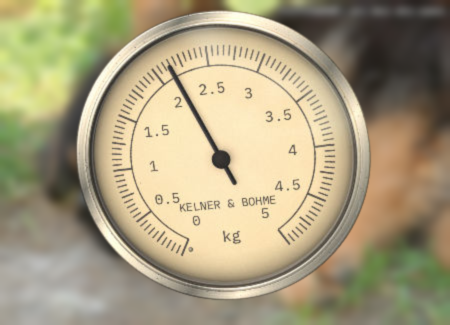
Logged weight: 2.15 kg
